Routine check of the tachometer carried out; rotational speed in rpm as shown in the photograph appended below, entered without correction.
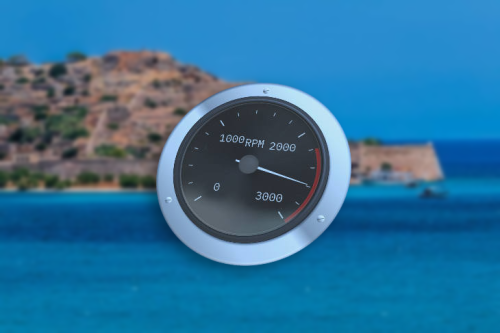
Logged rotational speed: 2600 rpm
